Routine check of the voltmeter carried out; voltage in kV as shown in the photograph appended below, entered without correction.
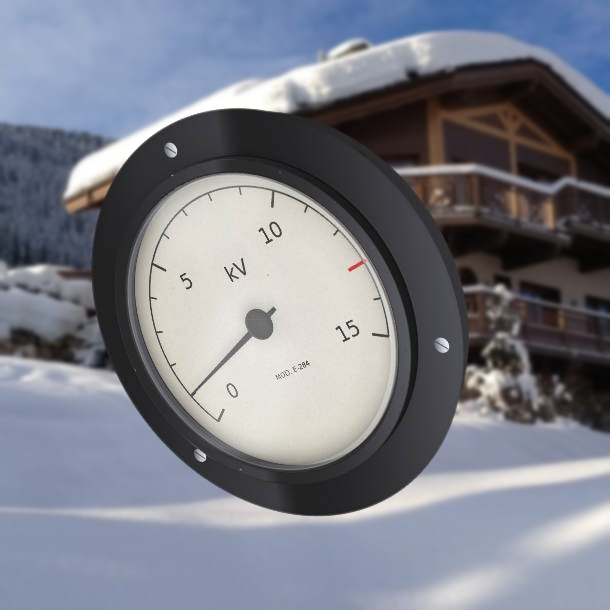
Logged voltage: 1 kV
